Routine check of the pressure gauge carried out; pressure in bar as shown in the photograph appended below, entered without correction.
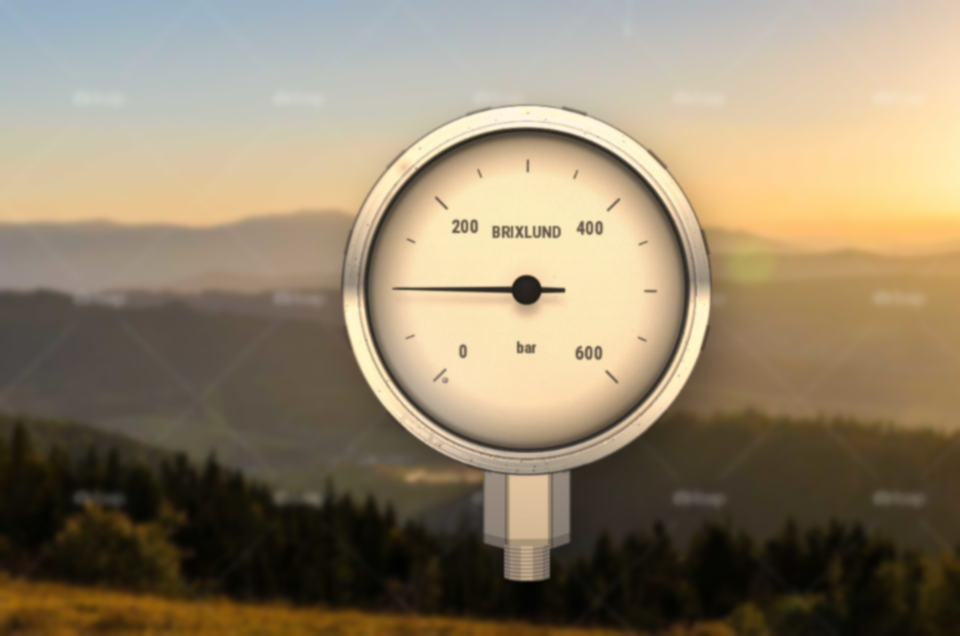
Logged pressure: 100 bar
